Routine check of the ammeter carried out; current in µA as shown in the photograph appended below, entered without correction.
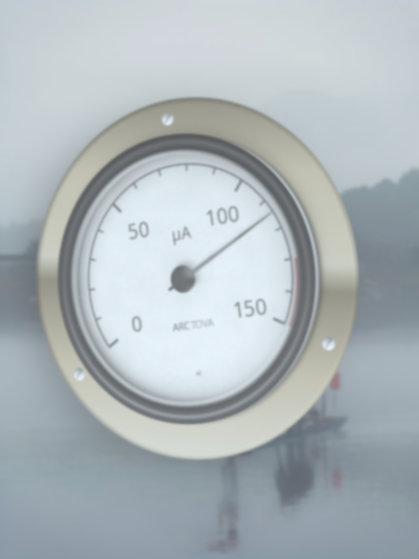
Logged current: 115 µA
